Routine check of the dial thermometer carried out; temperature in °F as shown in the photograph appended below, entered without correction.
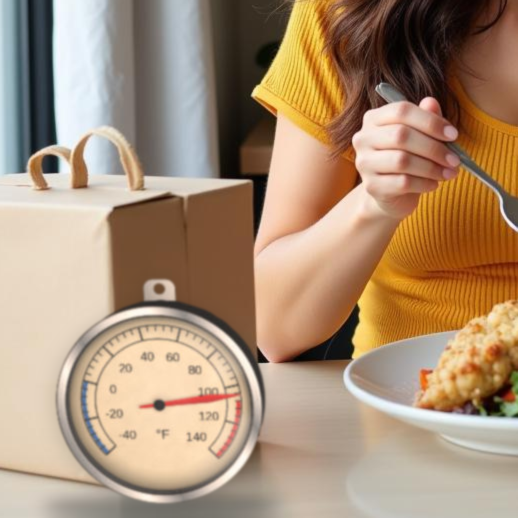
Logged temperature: 104 °F
